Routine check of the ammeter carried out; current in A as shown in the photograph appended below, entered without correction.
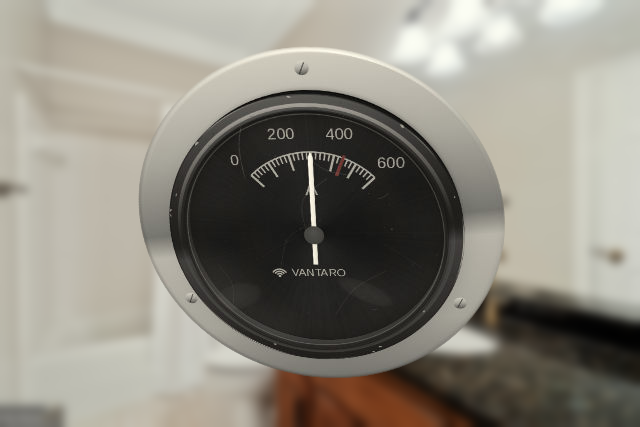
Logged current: 300 A
